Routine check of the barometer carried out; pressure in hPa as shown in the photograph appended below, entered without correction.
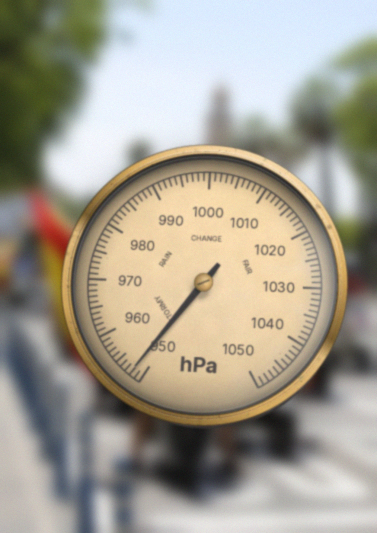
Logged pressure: 952 hPa
